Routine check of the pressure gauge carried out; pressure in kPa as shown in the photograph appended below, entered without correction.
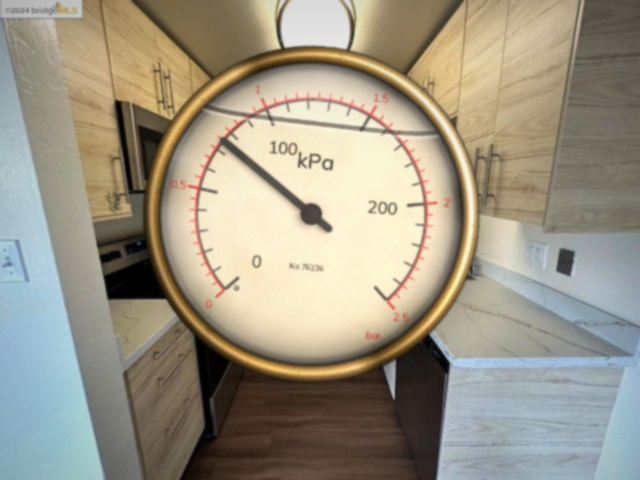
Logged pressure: 75 kPa
